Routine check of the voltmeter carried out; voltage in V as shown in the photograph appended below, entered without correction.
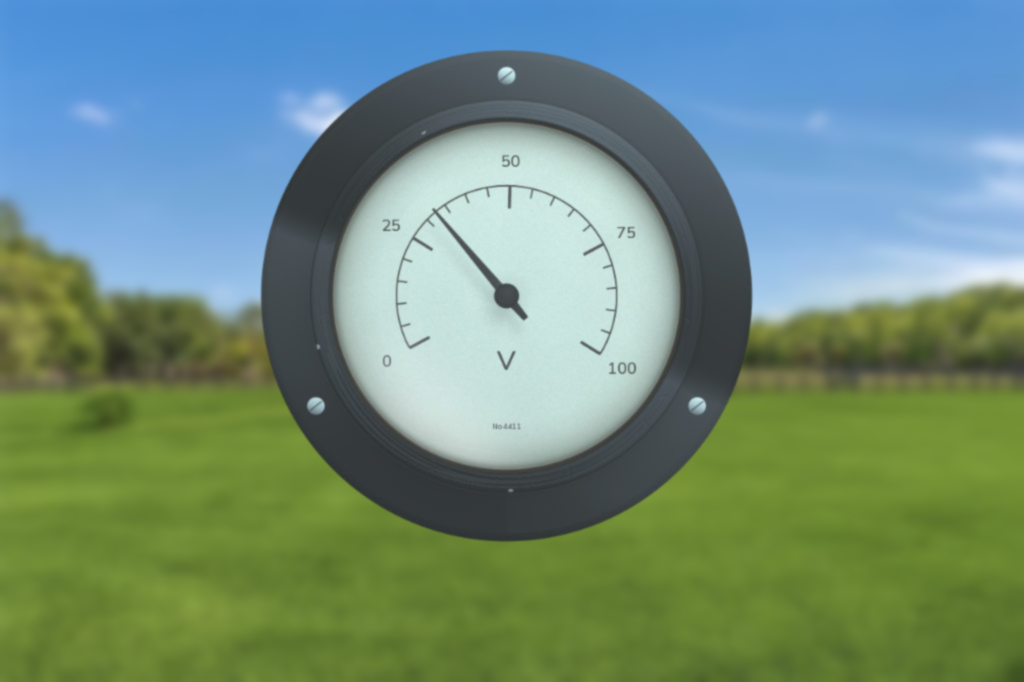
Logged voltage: 32.5 V
